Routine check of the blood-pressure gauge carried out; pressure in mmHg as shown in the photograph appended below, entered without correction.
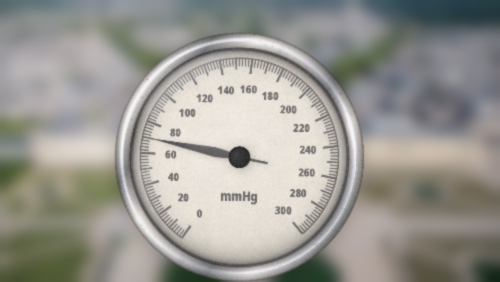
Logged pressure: 70 mmHg
